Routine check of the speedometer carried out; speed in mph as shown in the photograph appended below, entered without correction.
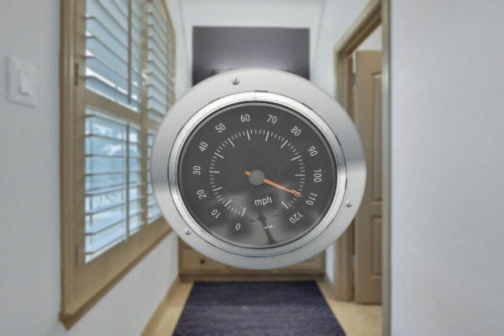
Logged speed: 110 mph
